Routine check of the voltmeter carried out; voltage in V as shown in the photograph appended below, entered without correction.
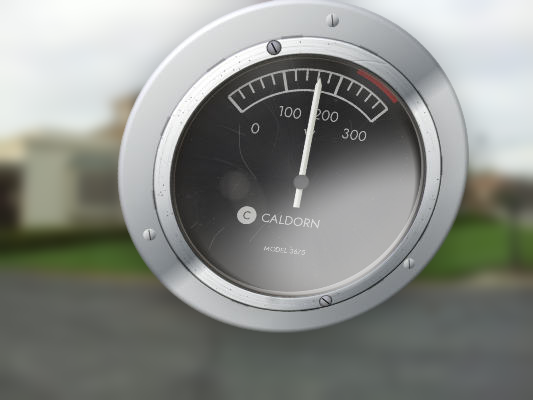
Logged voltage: 160 V
